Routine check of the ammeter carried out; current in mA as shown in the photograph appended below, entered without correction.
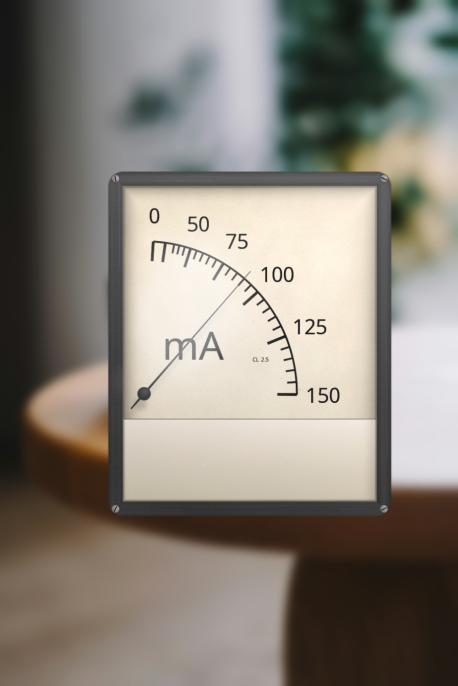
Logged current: 90 mA
